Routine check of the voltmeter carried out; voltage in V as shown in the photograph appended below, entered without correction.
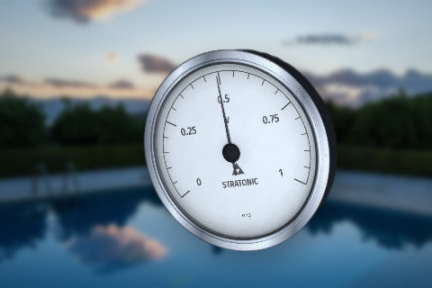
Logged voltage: 0.5 V
